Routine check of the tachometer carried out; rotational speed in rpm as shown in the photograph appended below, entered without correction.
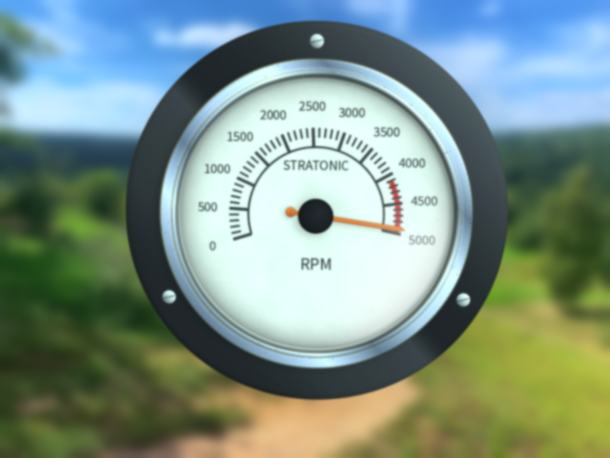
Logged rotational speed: 4900 rpm
